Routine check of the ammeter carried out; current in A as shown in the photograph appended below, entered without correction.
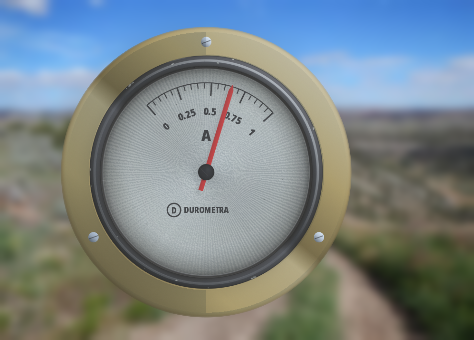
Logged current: 0.65 A
